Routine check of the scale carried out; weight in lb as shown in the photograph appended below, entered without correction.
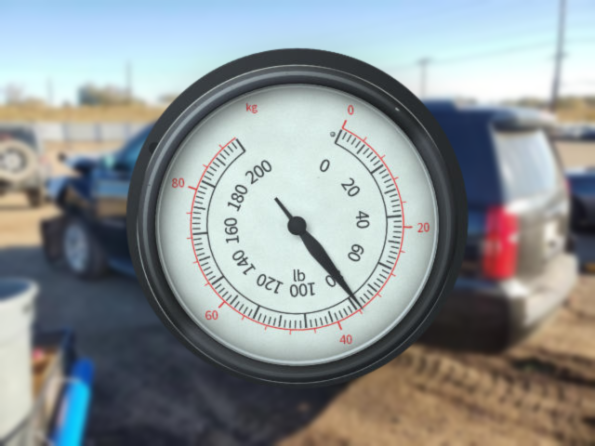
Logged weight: 78 lb
